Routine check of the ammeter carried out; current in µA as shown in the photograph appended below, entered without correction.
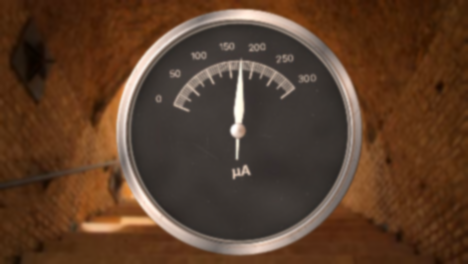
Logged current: 175 µA
